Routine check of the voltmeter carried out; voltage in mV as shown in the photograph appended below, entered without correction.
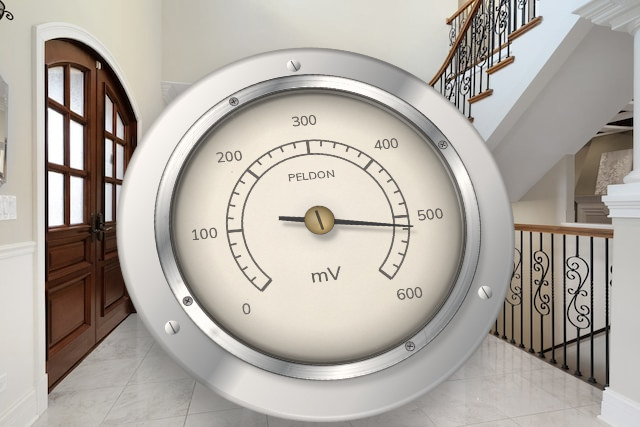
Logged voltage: 520 mV
